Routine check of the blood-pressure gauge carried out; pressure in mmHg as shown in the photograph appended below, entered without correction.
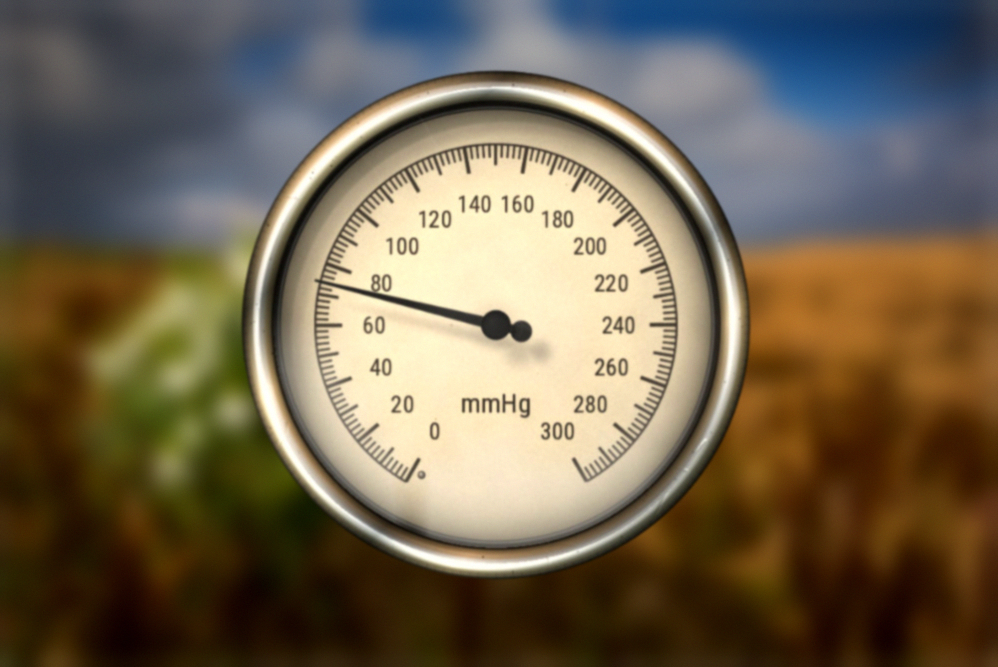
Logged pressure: 74 mmHg
